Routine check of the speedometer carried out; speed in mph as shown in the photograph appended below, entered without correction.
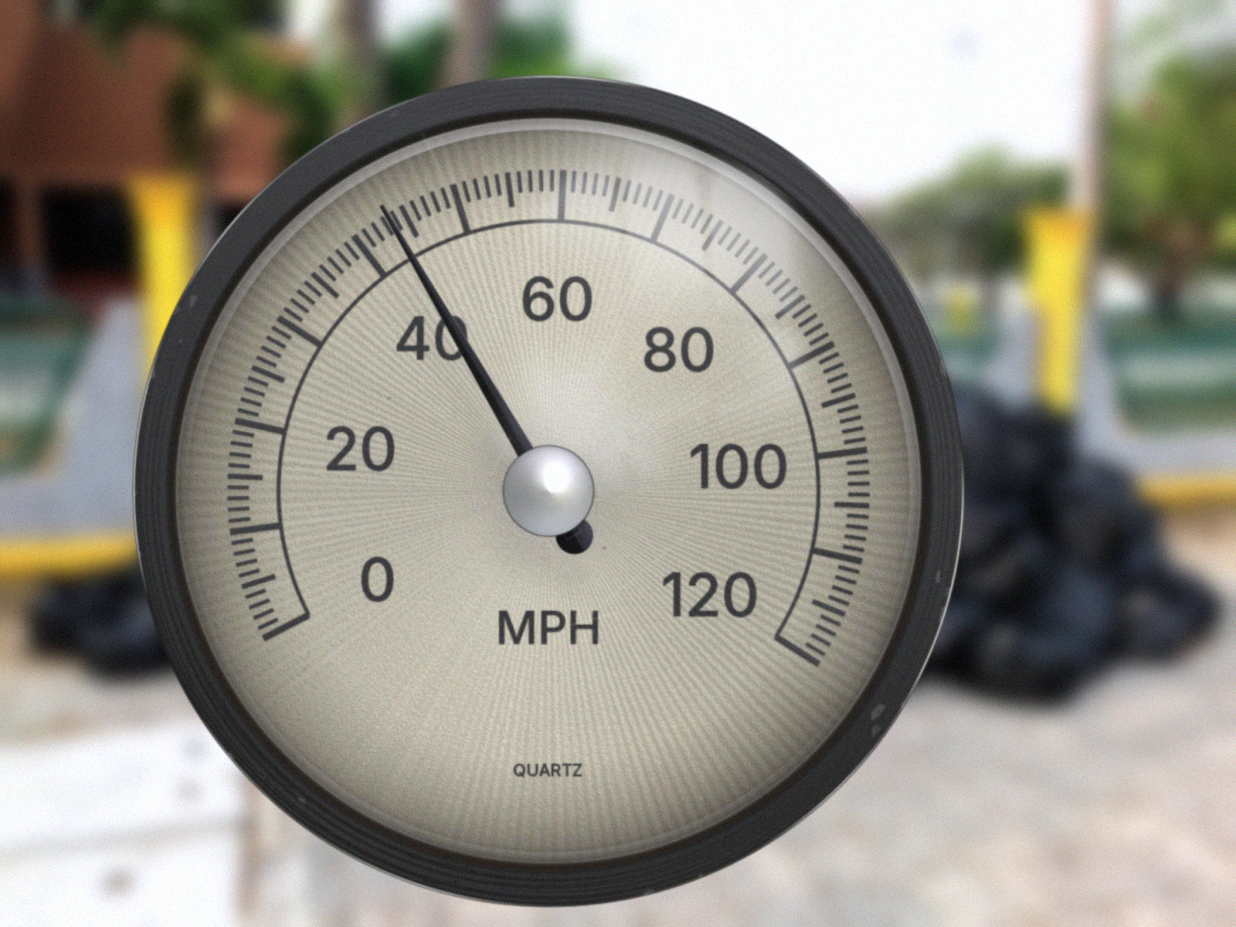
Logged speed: 43.5 mph
